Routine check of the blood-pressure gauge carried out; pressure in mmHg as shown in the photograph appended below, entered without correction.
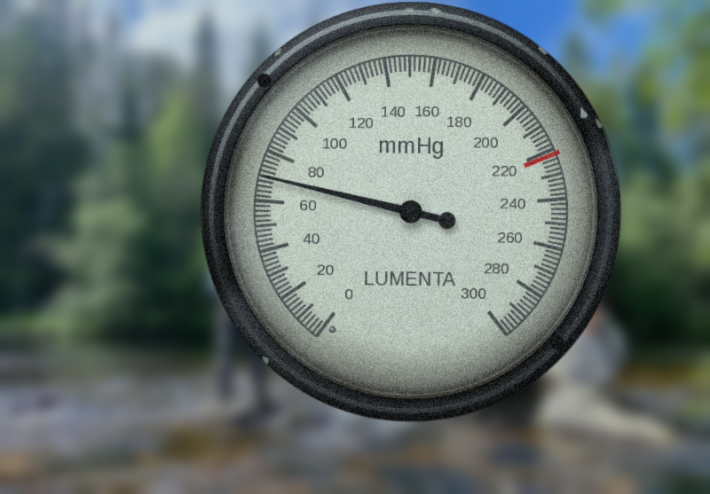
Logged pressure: 70 mmHg
